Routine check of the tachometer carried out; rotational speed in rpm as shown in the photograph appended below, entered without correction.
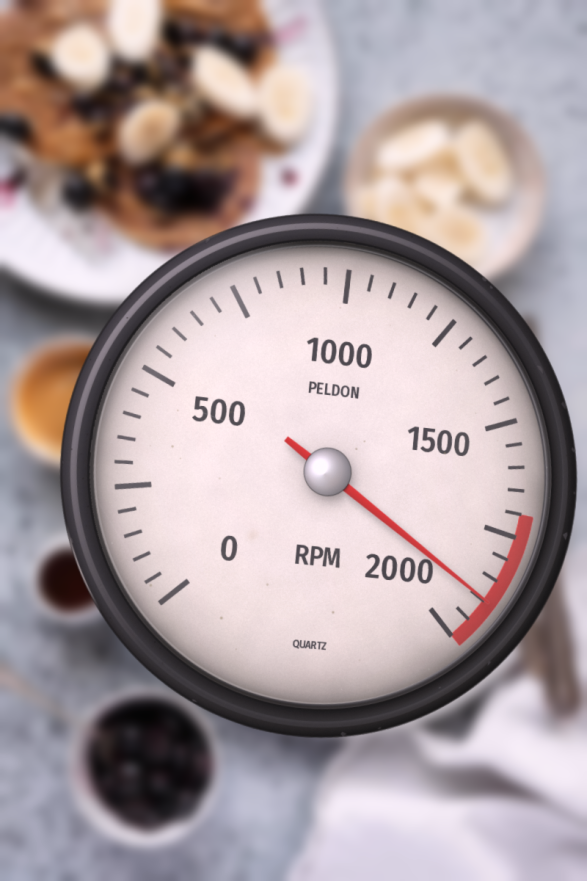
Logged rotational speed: 1900 rpm
